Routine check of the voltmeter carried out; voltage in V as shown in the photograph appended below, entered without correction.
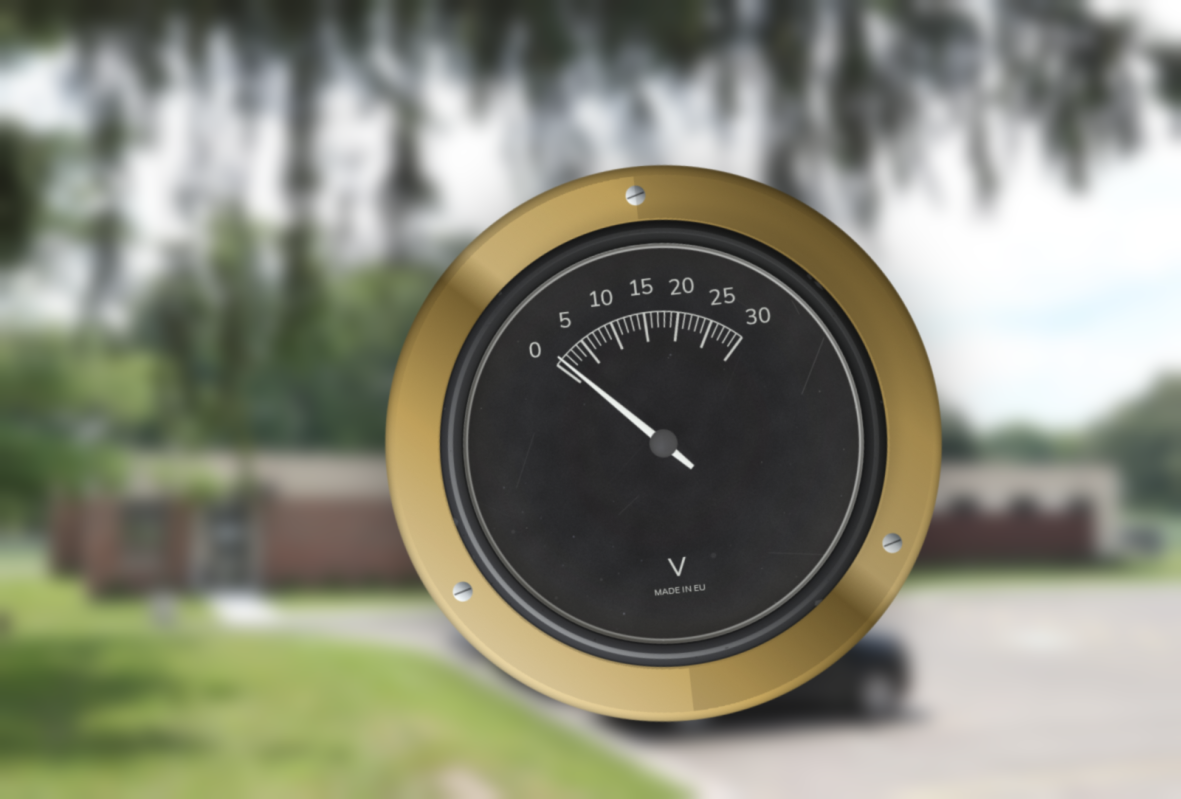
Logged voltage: 1 V
